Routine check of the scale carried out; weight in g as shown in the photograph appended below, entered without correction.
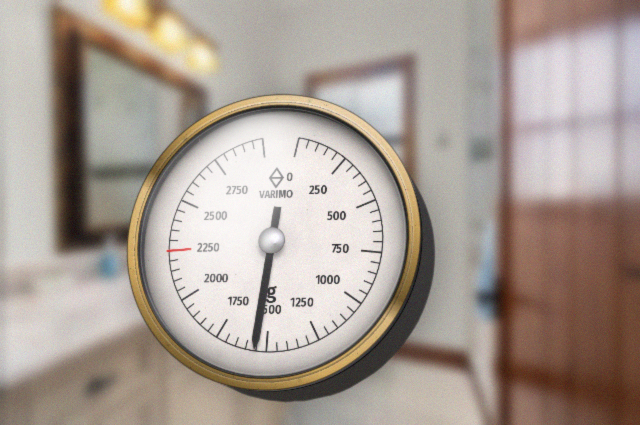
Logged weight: 1550 g
